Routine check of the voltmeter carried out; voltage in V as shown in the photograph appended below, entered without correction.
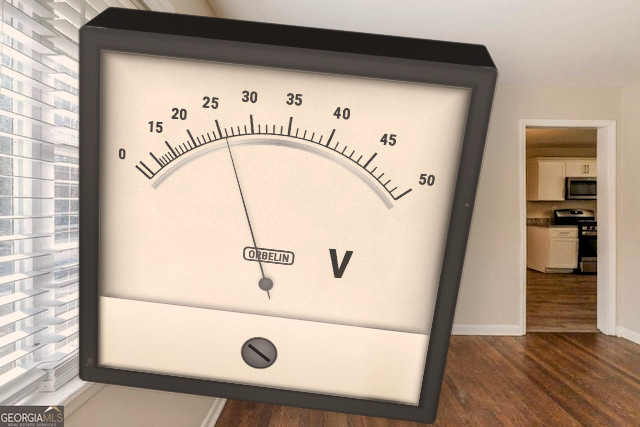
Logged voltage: 26 V
